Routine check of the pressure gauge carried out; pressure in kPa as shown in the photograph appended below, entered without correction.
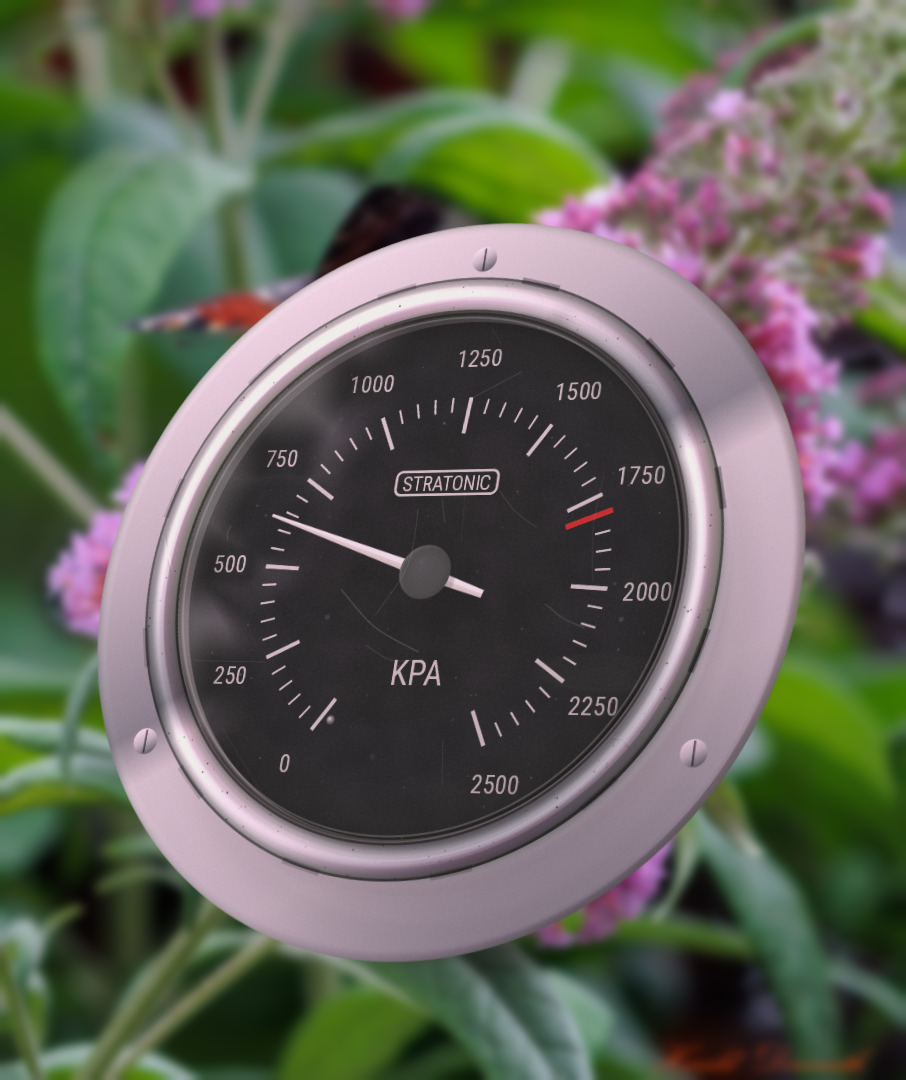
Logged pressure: 625 kPa
